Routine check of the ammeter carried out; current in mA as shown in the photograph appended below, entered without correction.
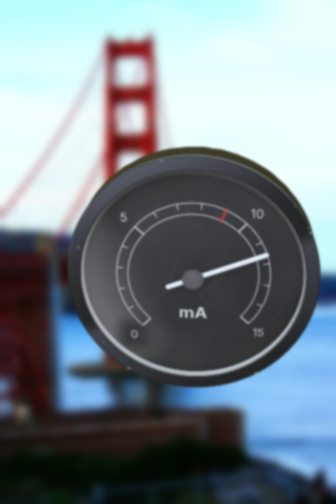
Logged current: 11.5 mA
